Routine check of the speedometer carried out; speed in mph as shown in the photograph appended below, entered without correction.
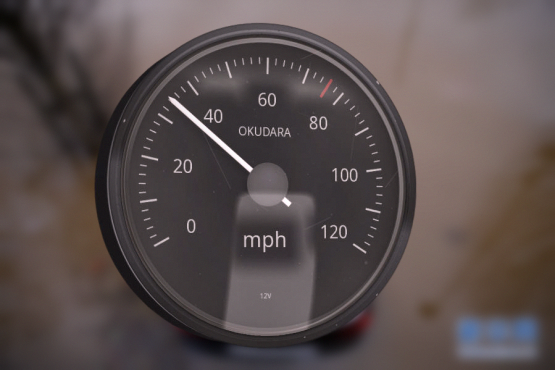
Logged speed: 34 mph
